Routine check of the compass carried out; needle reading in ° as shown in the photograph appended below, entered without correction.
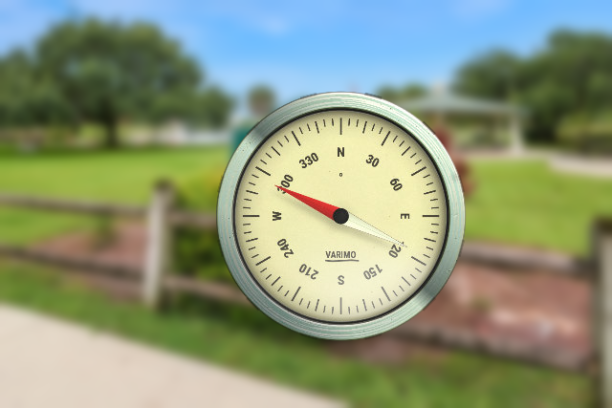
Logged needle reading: 295 °
